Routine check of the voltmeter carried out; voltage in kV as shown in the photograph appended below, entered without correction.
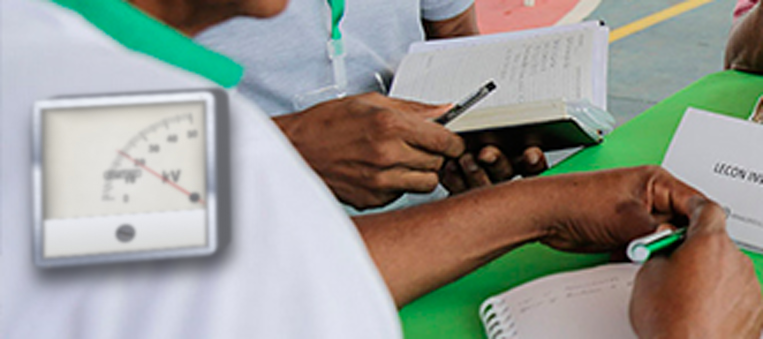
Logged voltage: 20 kV
